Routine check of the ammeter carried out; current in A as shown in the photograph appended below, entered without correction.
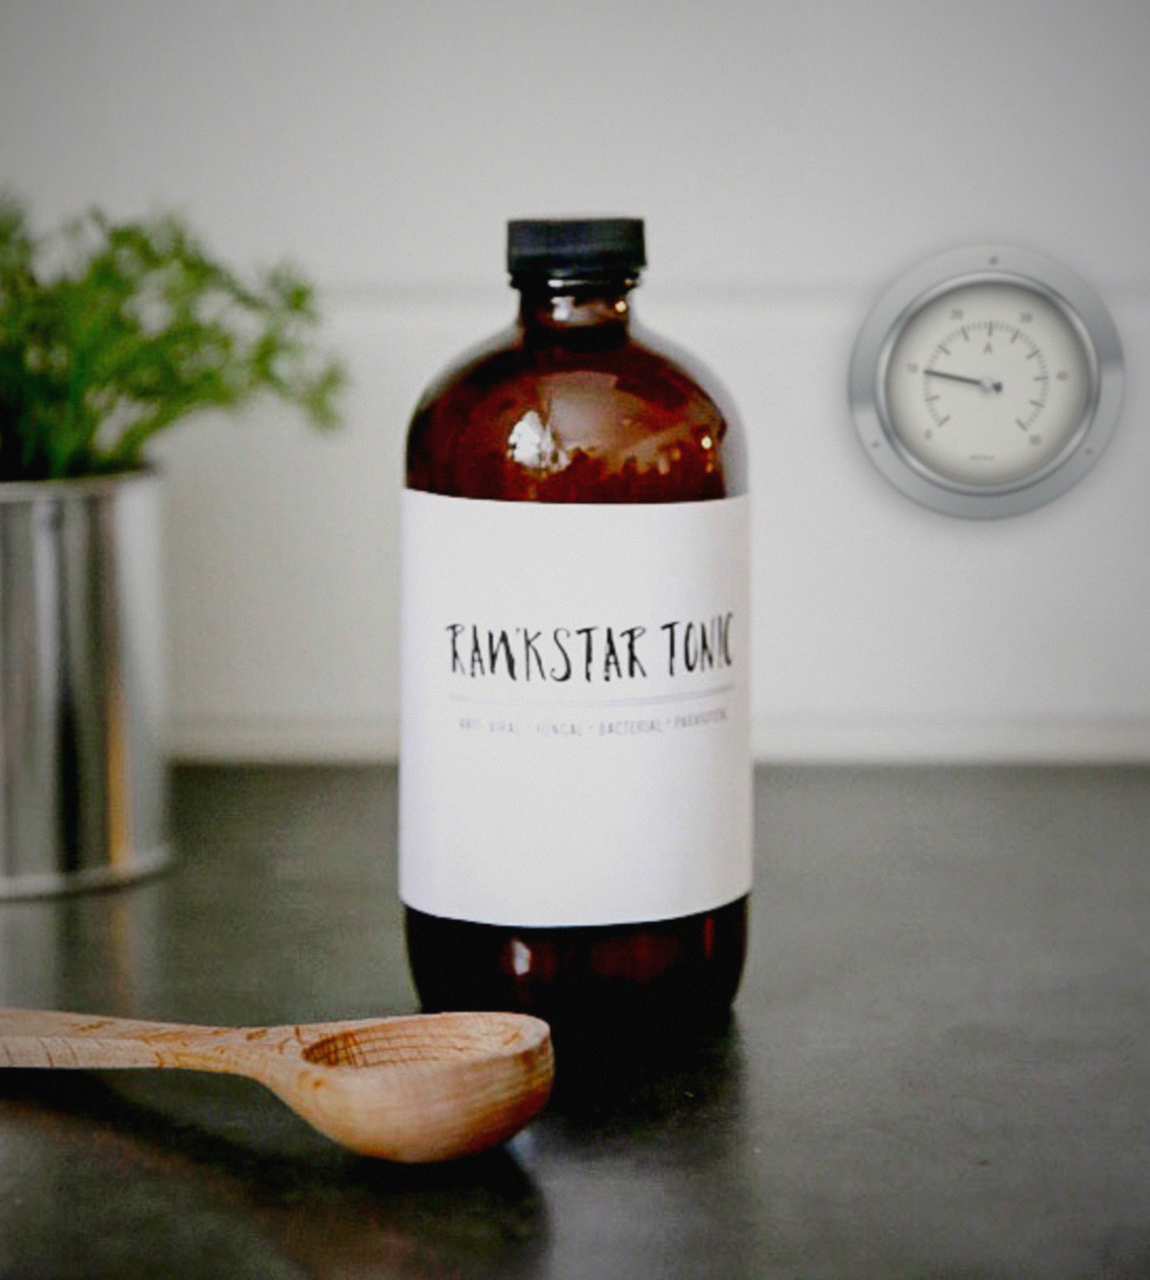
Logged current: 10 A
